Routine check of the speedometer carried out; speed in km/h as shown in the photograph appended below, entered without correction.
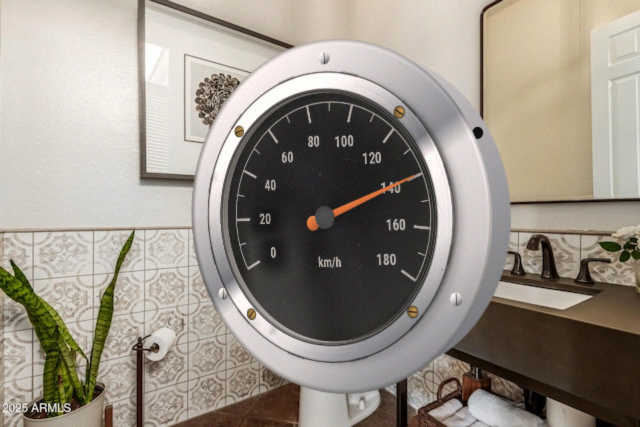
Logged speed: 140 km/h
